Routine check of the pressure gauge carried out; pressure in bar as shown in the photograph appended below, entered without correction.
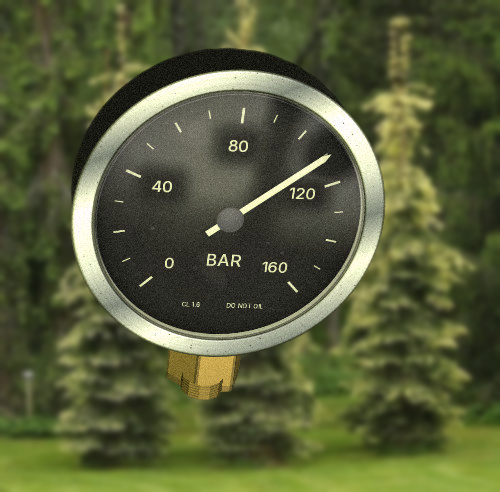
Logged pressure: 110 bar
